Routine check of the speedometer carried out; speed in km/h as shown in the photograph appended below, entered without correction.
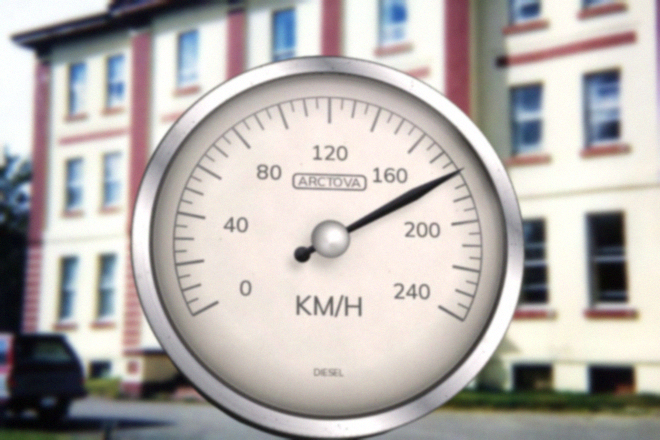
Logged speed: 180 km/h
